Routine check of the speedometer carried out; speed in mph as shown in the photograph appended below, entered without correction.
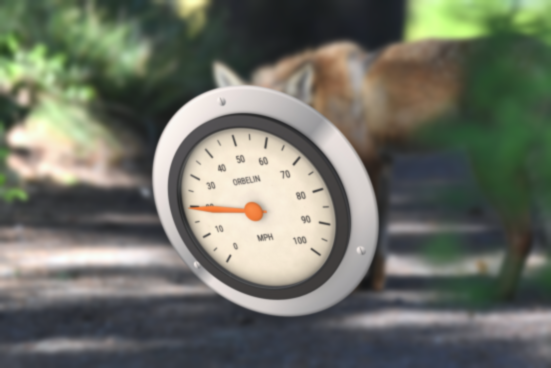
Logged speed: 20 mph
